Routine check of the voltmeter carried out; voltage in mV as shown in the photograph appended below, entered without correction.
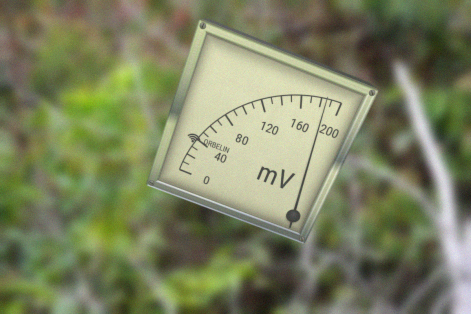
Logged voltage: 185 mV
